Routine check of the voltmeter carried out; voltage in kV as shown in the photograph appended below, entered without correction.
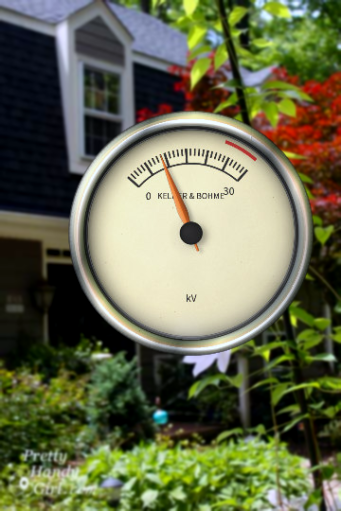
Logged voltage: 9 kV
